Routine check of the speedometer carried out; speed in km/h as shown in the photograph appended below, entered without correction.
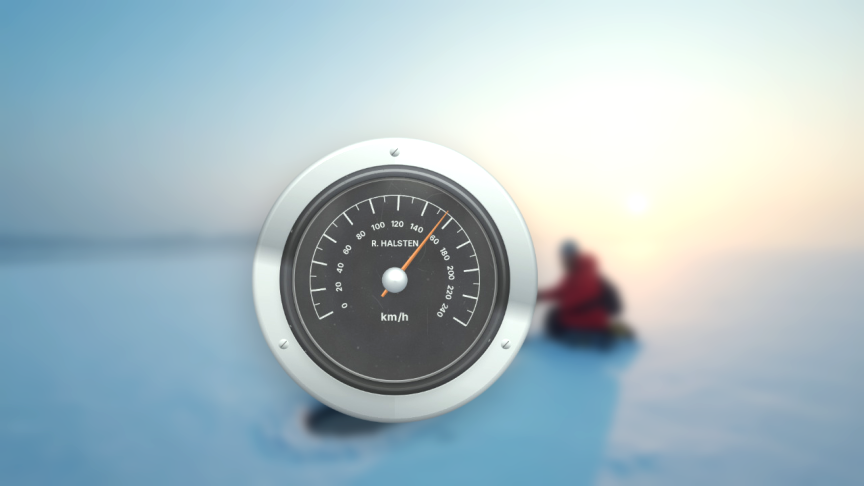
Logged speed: 155 km/h
